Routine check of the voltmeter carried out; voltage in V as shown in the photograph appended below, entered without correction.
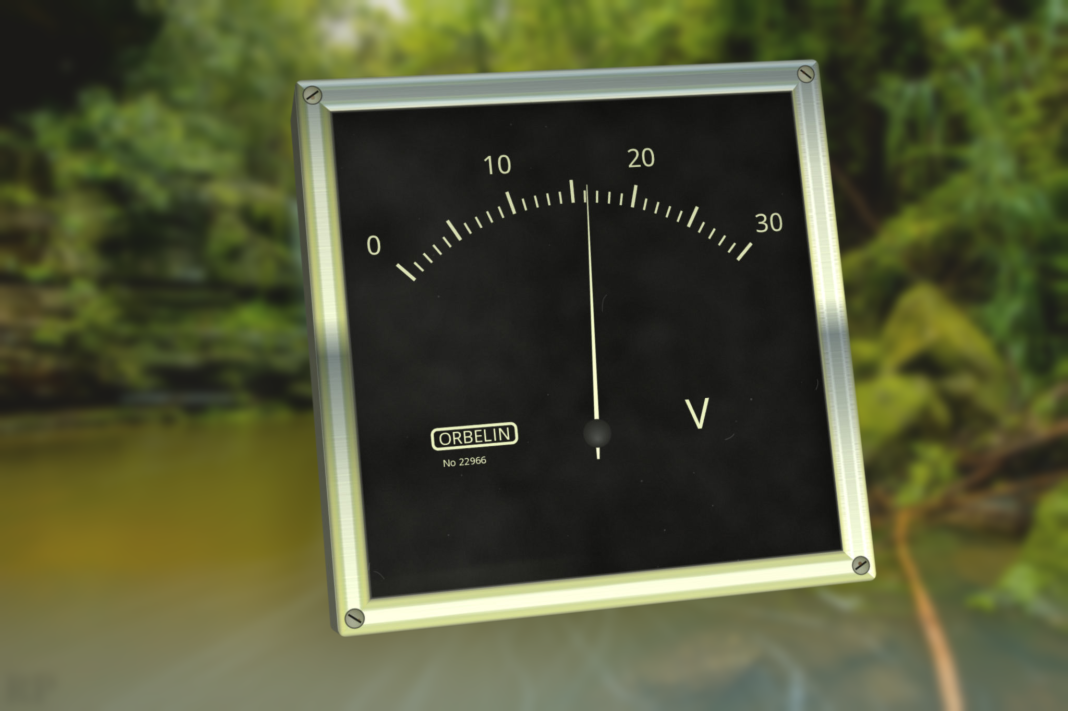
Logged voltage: 16 V
